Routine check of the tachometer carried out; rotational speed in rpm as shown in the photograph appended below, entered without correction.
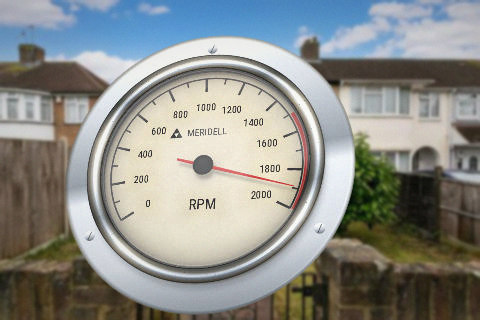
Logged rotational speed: 1900 rpm
